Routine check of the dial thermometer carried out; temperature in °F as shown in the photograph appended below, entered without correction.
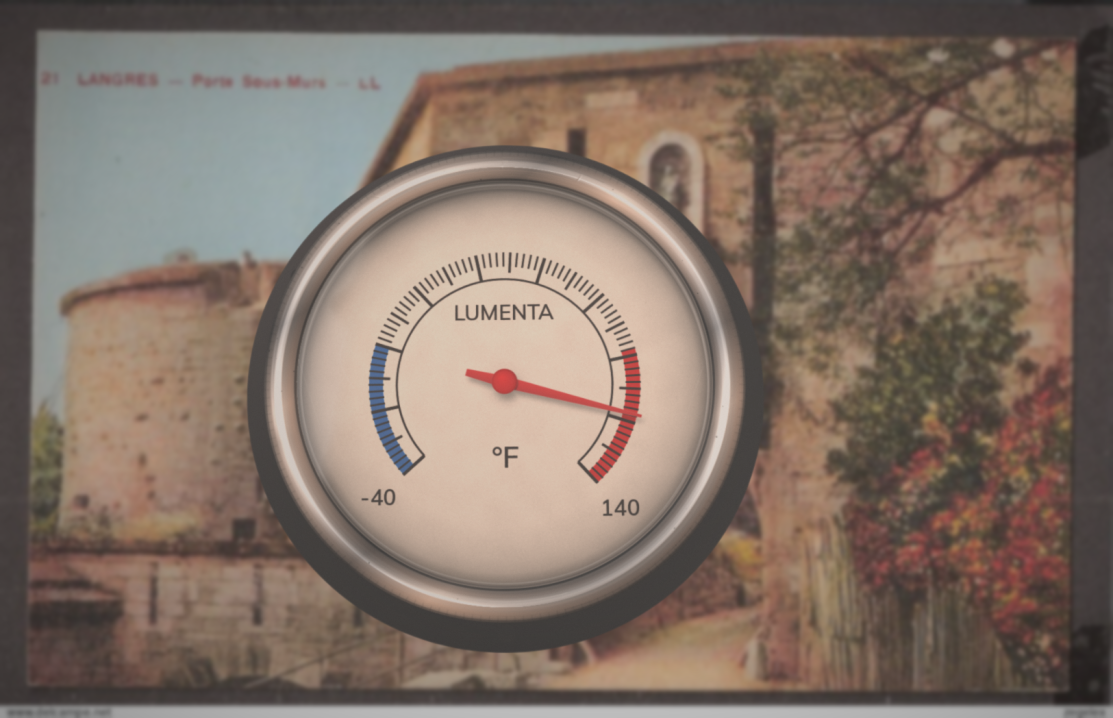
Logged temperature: 118 °F
